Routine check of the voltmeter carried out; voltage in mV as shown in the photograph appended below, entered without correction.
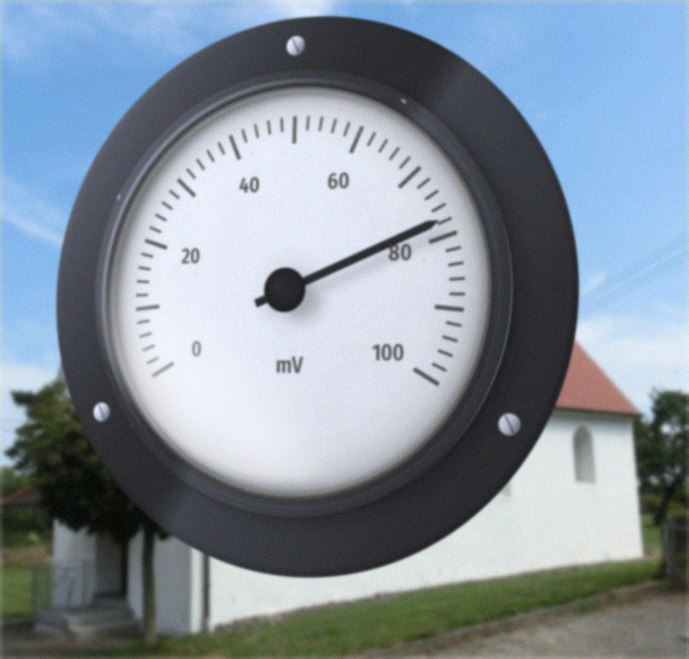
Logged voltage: 78 mV
